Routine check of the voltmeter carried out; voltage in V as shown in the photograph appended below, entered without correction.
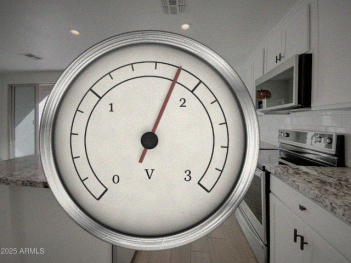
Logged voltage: 1.8 V
